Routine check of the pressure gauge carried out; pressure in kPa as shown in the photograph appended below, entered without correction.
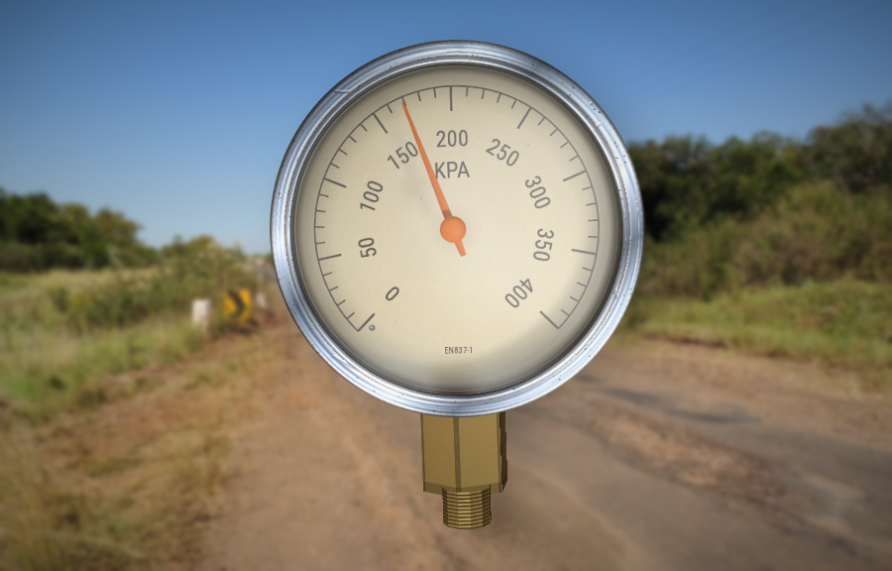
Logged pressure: 170 kPa
